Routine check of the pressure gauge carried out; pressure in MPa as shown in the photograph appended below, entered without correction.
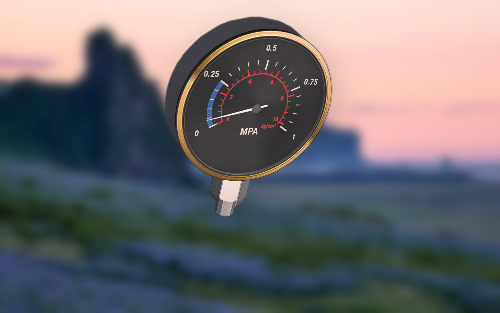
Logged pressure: 0.05 MPa
